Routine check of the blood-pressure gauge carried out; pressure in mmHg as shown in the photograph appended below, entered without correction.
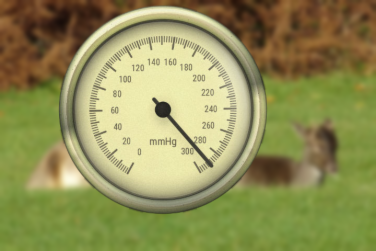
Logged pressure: 290 mmHg
